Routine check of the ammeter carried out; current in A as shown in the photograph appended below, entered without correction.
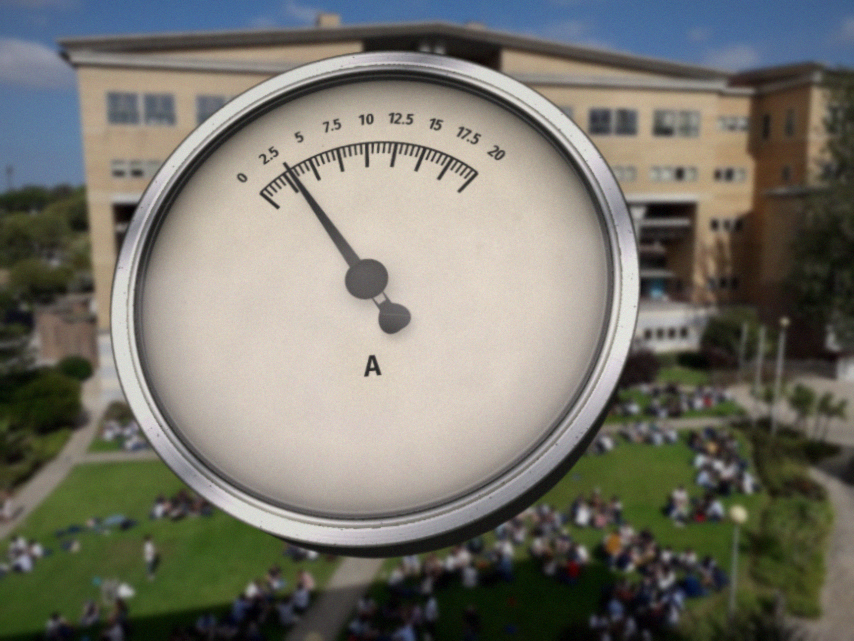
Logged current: 3 A
